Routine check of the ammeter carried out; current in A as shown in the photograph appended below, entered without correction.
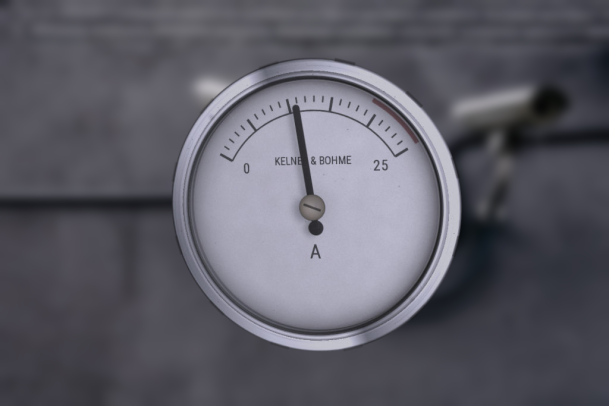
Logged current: 11 A
